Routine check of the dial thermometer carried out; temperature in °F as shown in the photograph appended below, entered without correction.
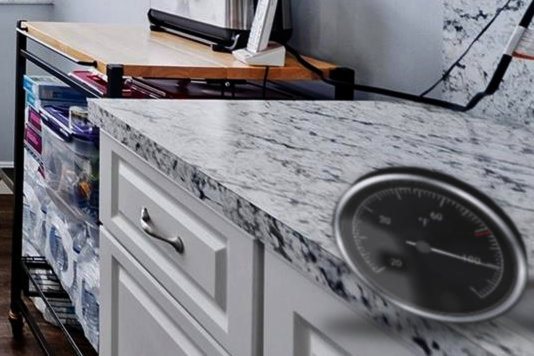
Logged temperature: 100 °F
